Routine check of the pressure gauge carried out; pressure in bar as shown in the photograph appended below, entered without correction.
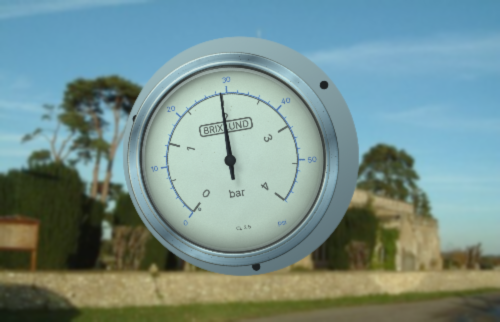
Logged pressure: 2 bar
